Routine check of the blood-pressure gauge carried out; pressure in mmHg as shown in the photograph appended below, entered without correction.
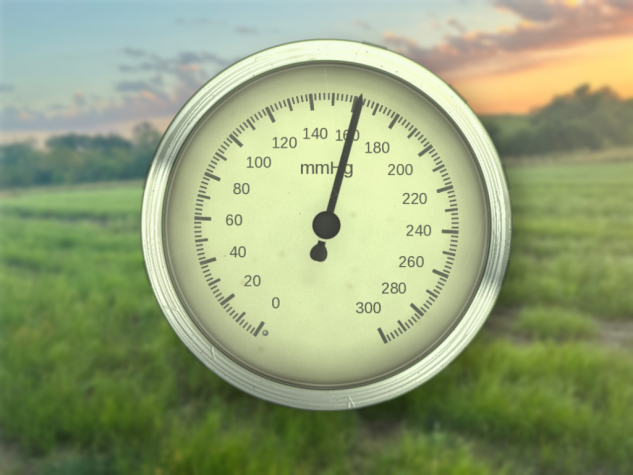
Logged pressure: 162 mmHg
